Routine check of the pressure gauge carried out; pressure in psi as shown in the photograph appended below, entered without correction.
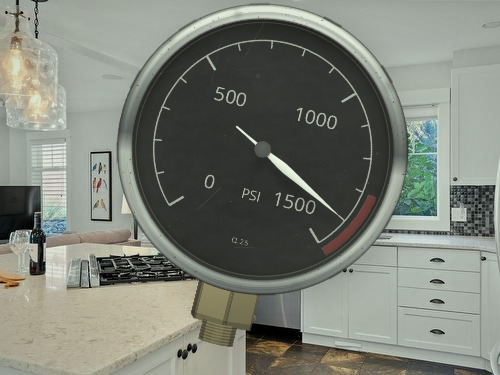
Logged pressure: 1400 psi
